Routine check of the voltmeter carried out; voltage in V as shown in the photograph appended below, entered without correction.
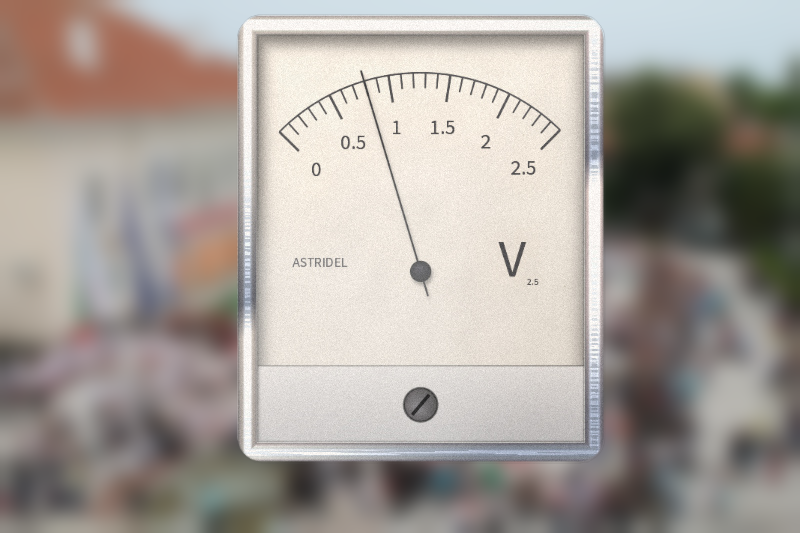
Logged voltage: 0.8 V
